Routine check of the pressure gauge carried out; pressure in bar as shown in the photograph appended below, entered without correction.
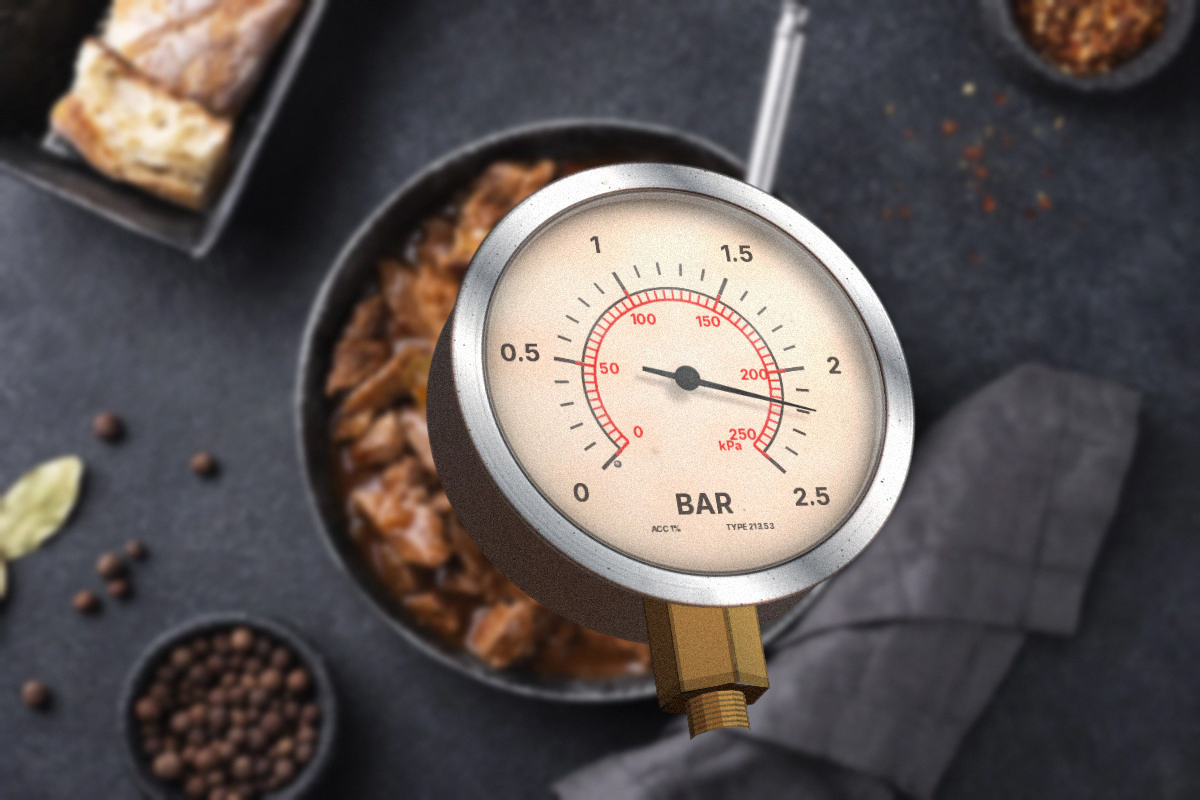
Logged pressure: 2.2 bar
